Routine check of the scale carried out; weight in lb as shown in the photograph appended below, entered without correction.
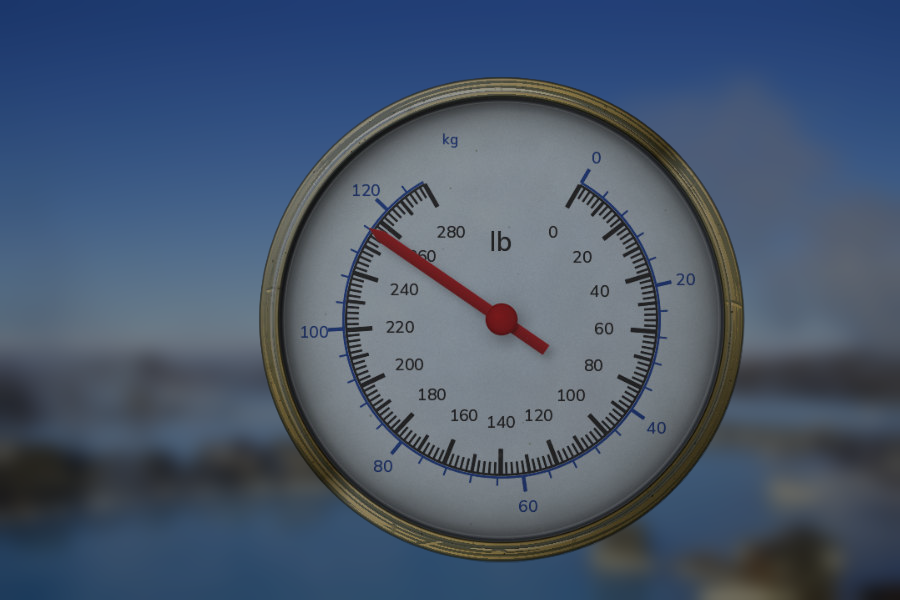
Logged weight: 256 lb
